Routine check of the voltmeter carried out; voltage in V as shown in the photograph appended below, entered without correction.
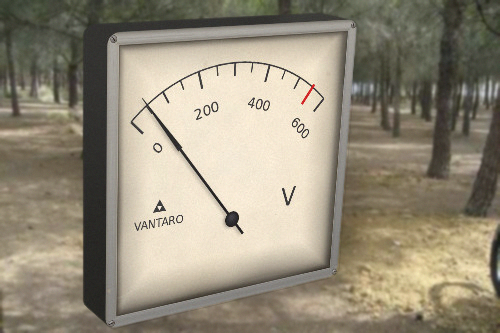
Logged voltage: 50 V
